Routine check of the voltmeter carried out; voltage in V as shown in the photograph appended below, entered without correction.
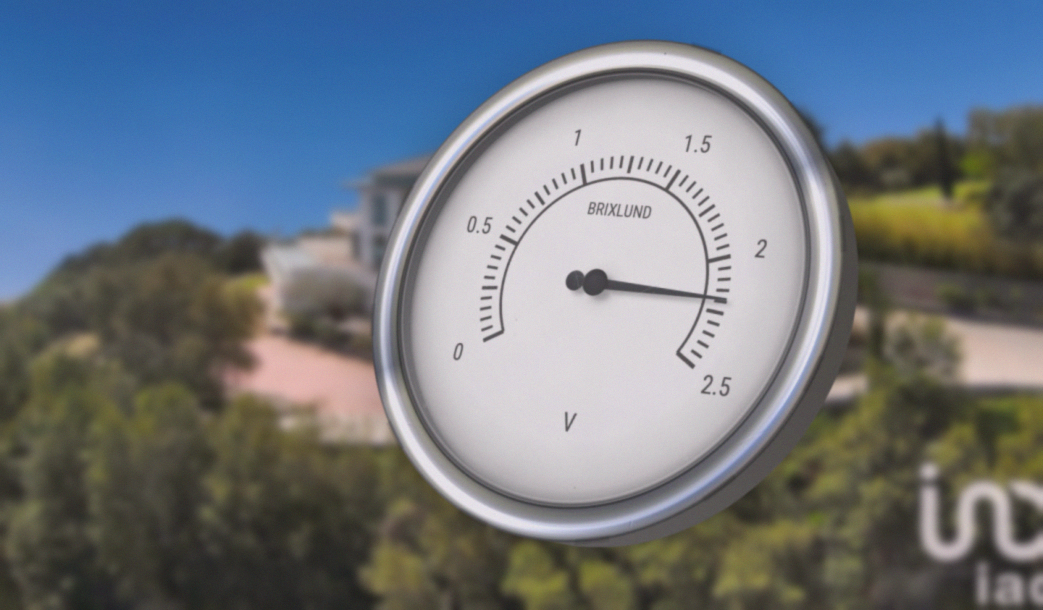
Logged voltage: 2.2 V
